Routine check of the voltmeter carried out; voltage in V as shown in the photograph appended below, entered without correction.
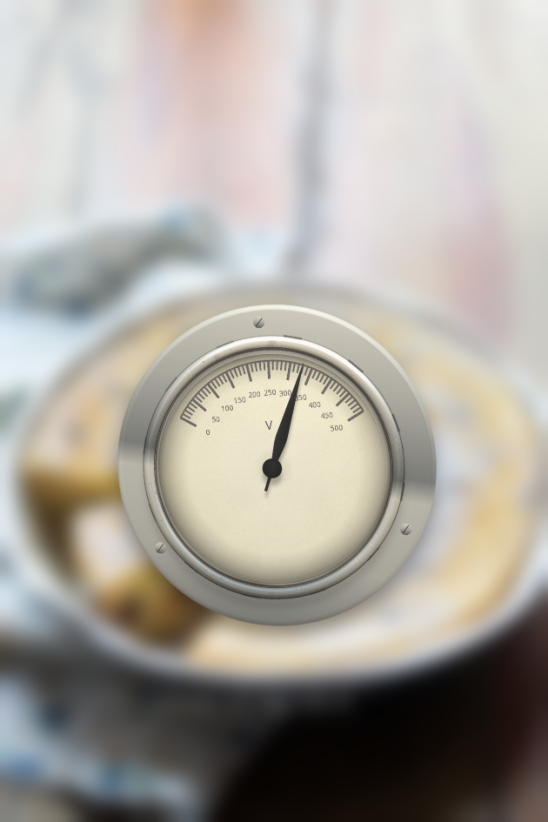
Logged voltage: 330 V
